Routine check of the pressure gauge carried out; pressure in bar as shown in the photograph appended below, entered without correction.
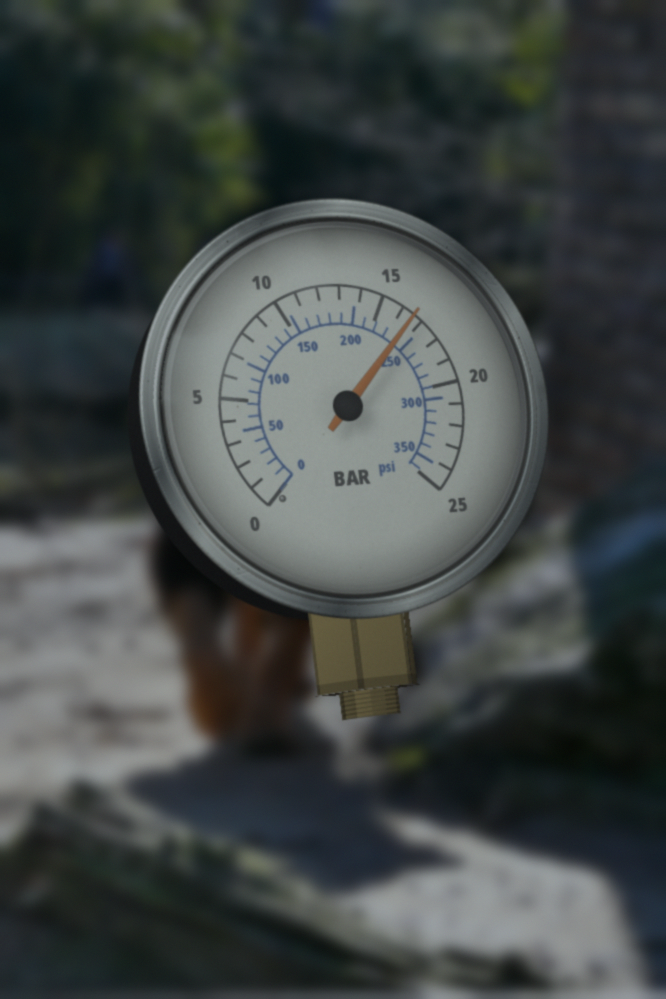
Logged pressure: 16.5 bar
